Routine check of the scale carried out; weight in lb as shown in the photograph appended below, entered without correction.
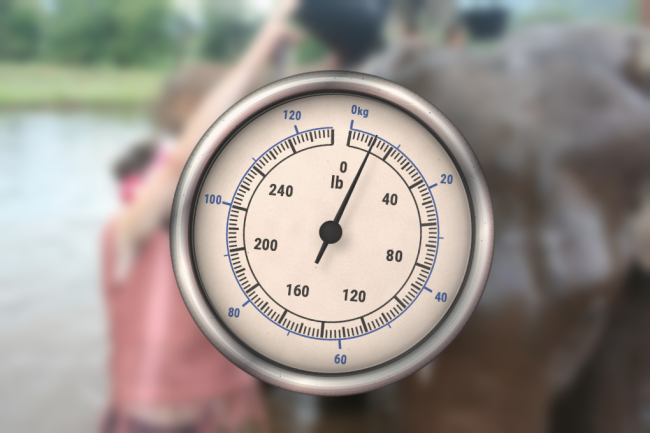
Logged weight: 12 lb
